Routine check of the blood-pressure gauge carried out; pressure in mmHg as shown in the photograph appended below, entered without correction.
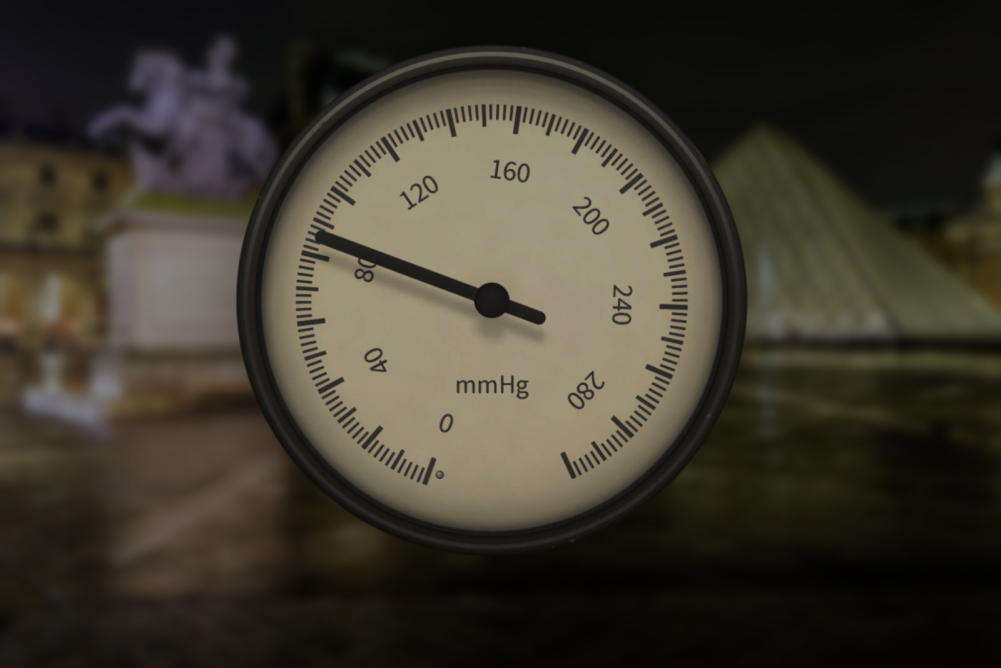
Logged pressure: 86 mmHg
